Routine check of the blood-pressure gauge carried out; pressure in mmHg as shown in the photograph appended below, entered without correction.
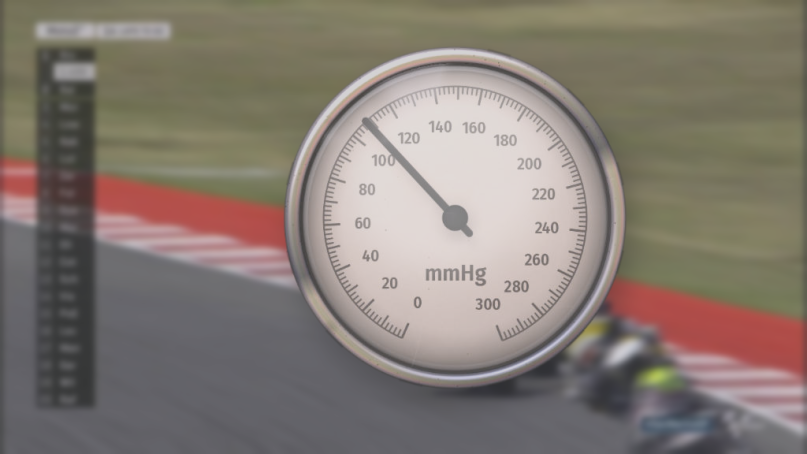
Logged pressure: 108 mmHg
